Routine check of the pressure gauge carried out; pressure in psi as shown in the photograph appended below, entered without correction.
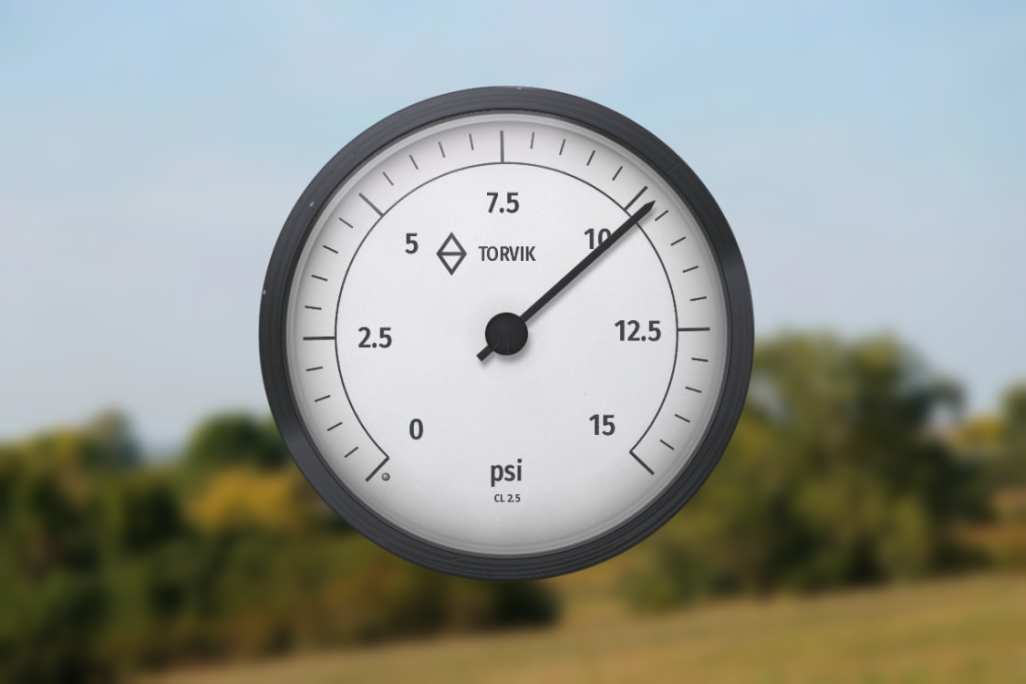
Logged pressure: 10.25 psi
